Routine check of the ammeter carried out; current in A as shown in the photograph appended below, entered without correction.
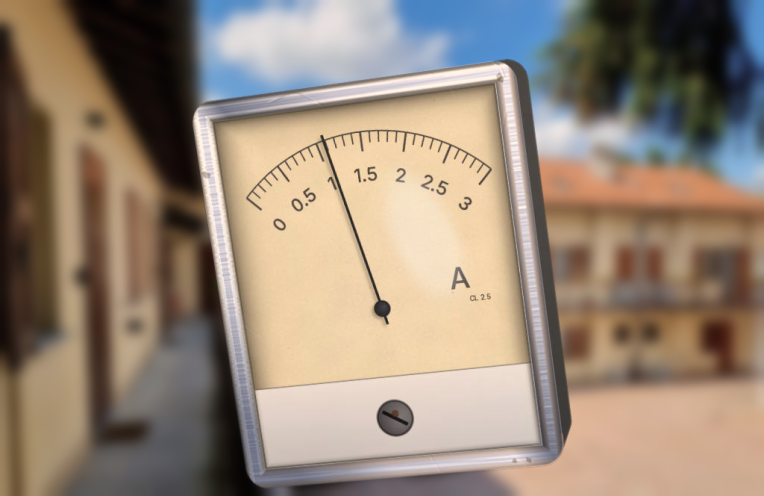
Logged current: 1.1 A
